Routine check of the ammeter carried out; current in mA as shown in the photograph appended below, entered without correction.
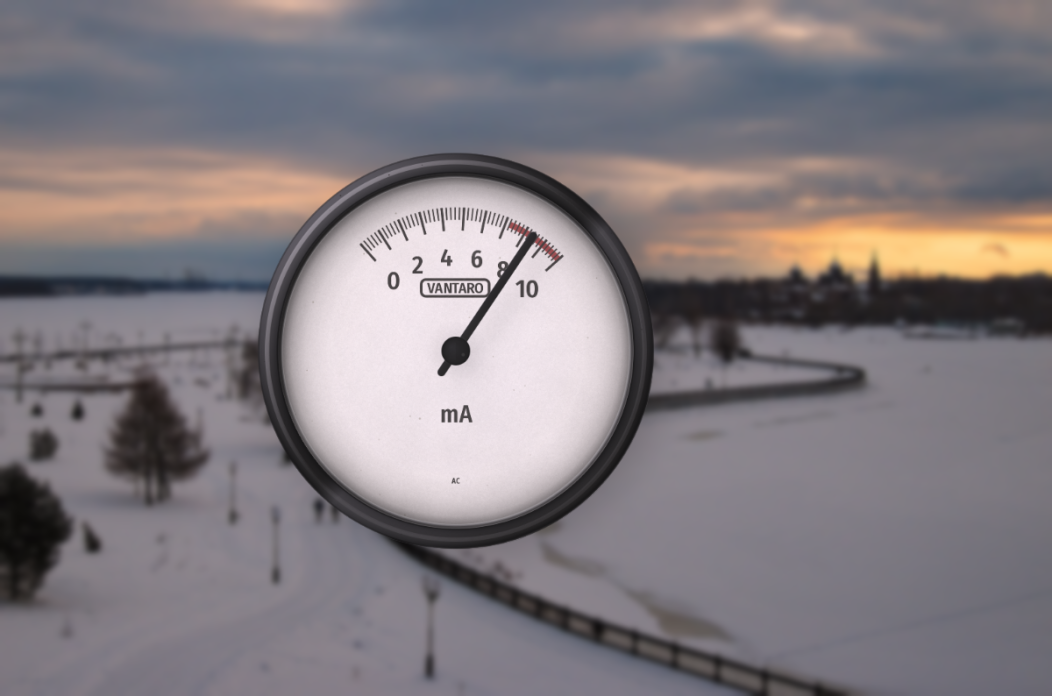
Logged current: 8.4 mA
